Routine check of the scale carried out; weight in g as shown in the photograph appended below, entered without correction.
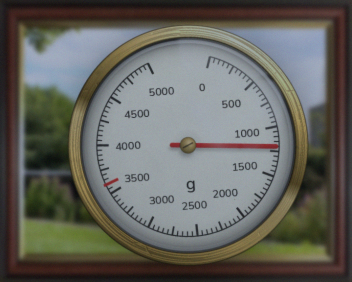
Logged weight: 1200 g
